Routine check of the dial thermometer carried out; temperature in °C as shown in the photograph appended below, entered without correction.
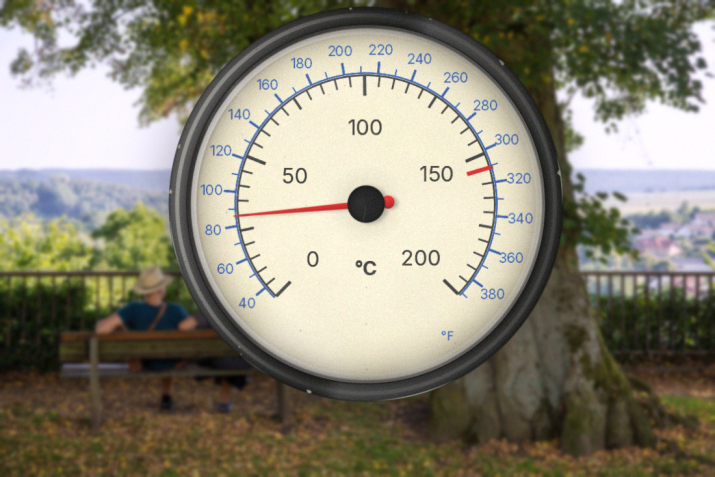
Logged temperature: 30 °C
